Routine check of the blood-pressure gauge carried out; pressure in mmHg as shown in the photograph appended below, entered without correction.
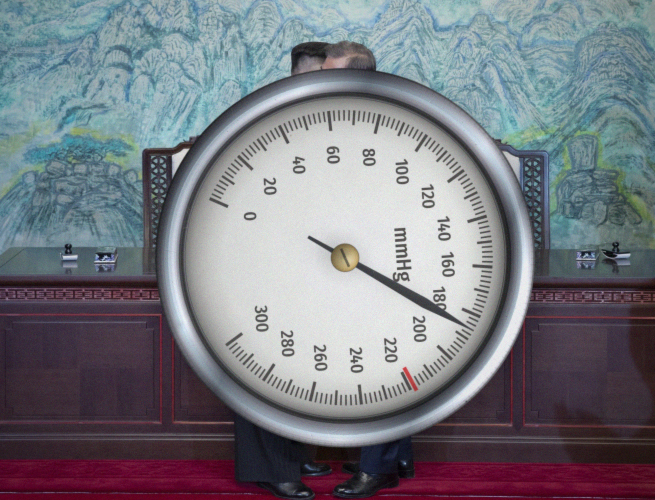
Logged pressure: 186 mmHg
